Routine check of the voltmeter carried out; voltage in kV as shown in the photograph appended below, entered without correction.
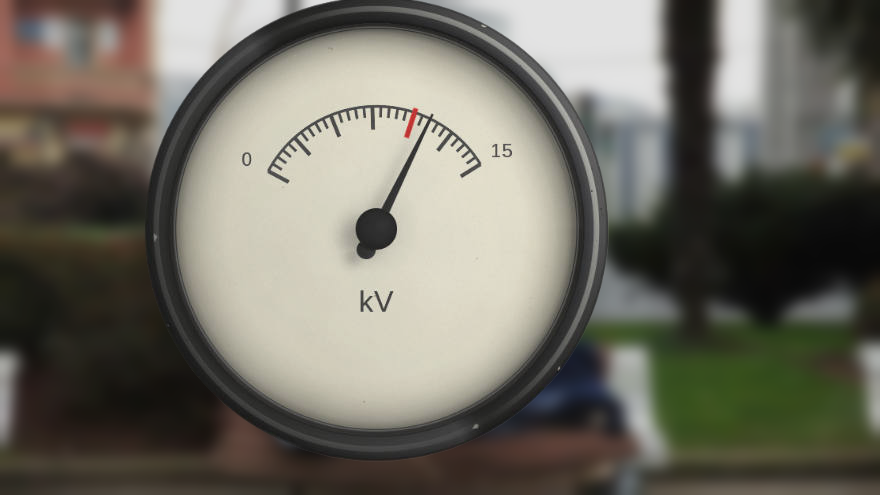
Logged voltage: 11 kV
